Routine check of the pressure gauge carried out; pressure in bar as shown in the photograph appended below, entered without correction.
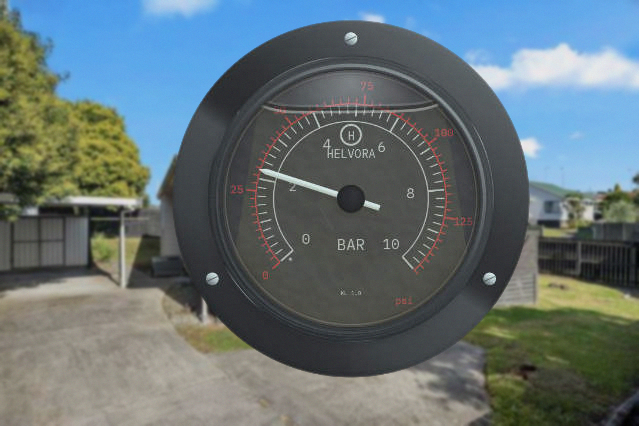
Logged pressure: 2.2 bar
